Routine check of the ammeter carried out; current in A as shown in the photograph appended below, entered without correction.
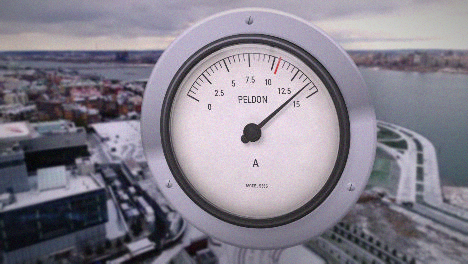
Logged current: 14 A
